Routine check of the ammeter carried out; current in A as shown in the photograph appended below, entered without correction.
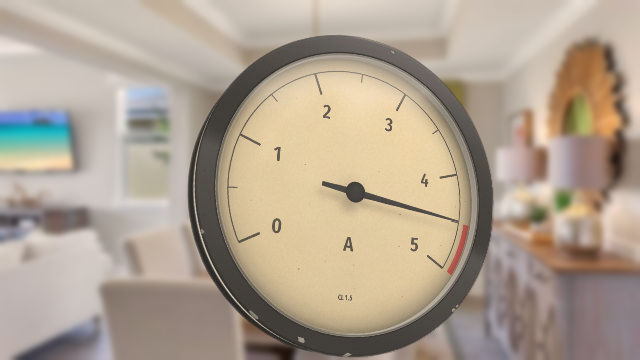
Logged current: 4.5 A
